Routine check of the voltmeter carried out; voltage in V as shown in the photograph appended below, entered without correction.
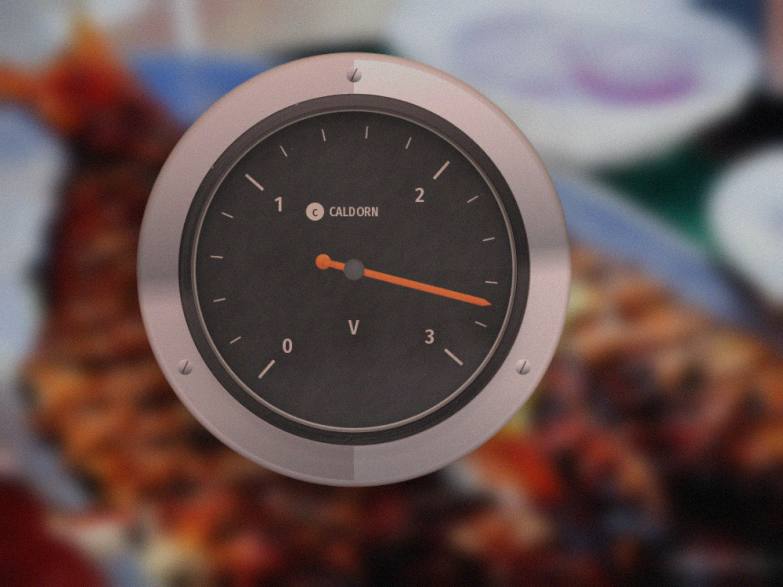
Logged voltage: 2.7 V
